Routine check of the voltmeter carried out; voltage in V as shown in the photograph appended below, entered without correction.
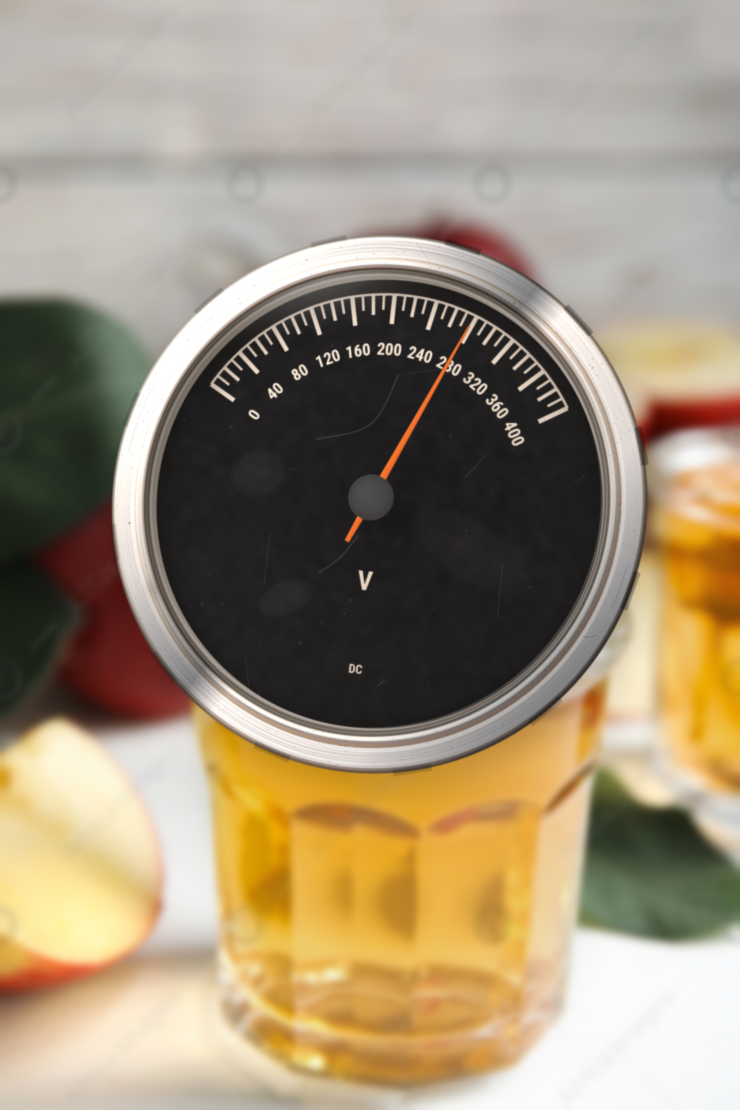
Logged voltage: 280 V
